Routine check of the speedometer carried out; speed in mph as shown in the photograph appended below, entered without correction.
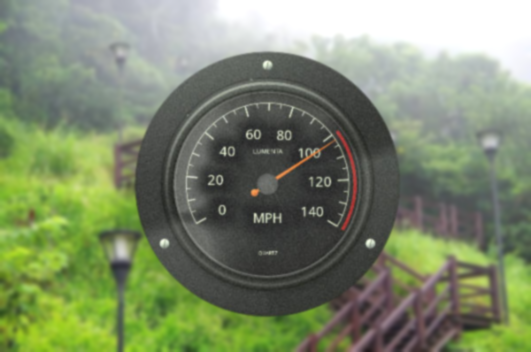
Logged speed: 102.5 mph
